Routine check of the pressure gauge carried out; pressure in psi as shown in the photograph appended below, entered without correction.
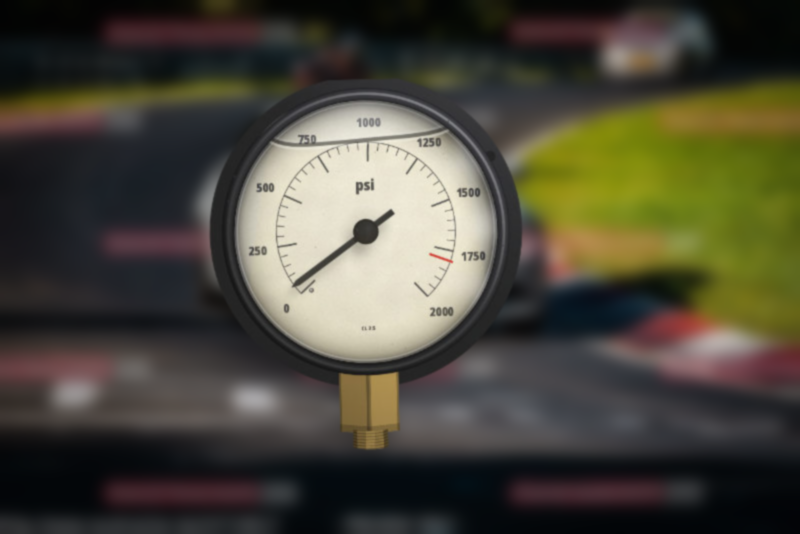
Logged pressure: 50 psi
